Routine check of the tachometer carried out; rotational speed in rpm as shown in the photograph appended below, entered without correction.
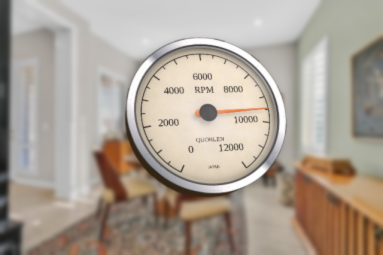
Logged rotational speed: 9500 rpm
